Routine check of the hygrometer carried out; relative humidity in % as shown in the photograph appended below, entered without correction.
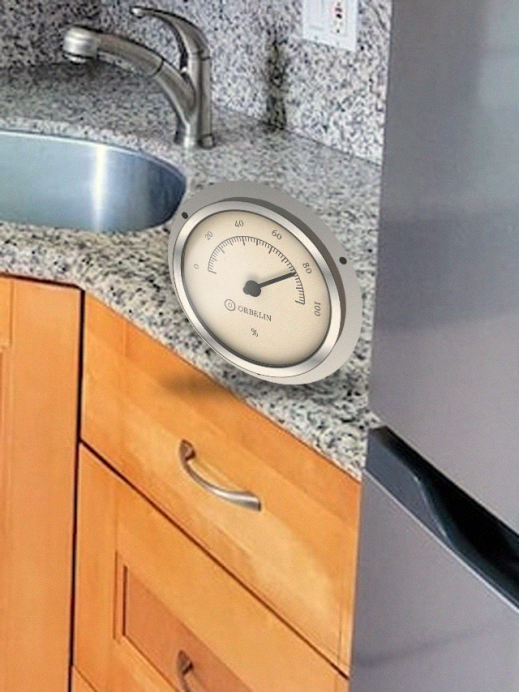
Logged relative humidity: 80 %
